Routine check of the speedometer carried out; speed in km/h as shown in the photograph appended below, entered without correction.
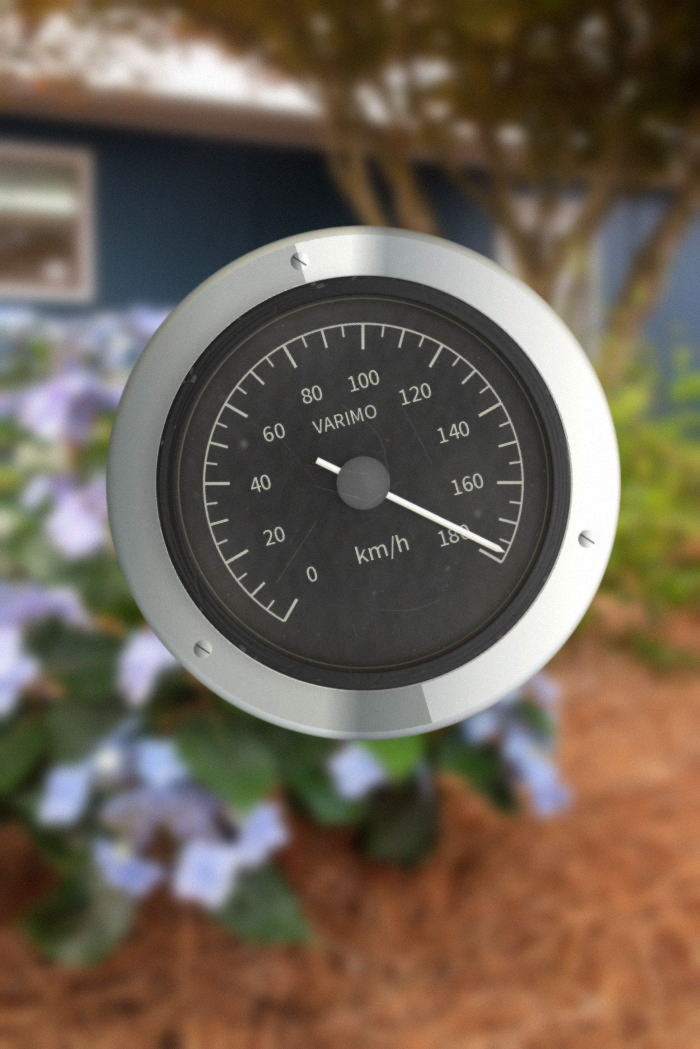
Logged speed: 177.5 km/h
